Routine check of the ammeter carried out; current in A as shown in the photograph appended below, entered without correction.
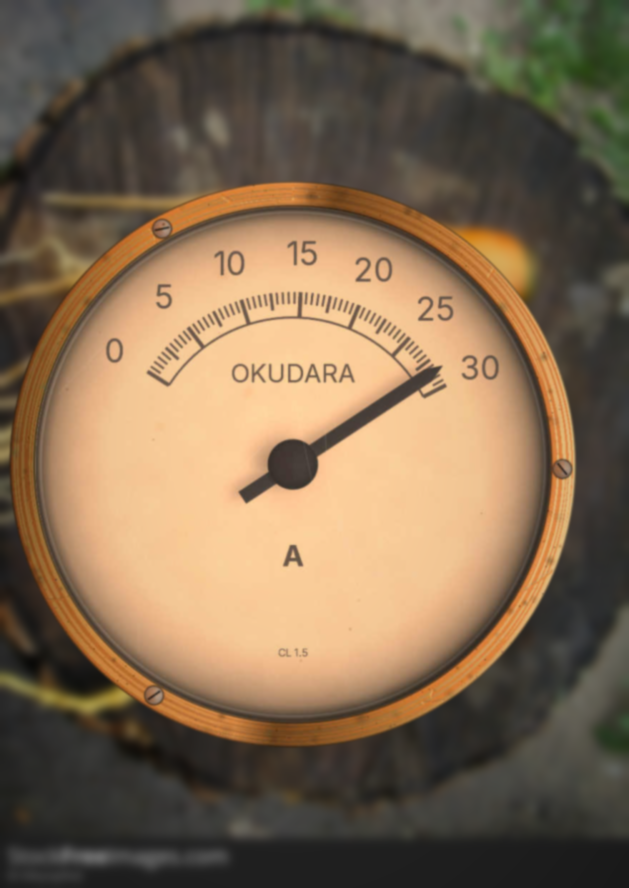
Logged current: 28.5 A
